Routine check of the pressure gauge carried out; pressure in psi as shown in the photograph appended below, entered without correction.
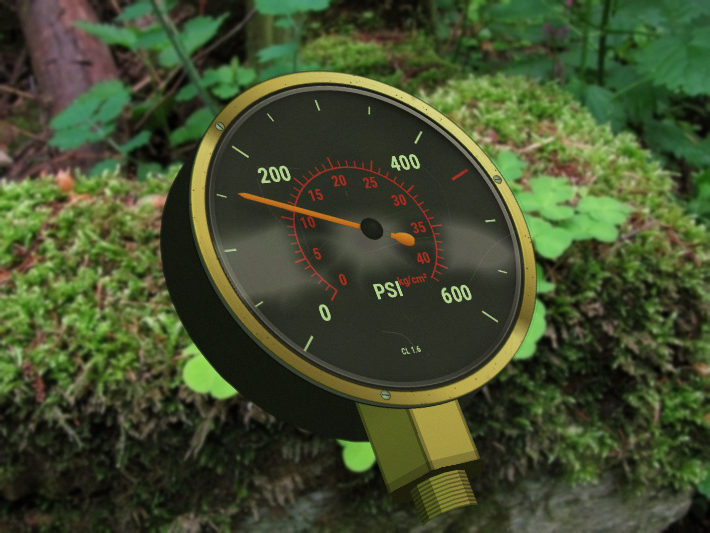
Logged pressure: 150 psi
